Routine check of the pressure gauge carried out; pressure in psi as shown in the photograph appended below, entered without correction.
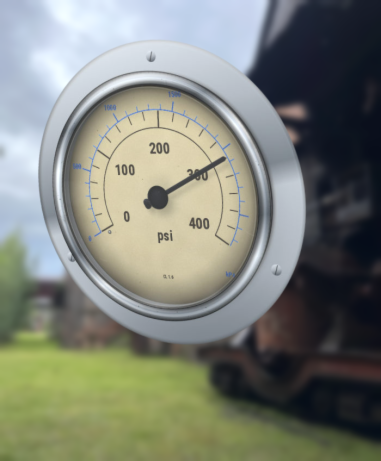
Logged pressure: 300 psi
